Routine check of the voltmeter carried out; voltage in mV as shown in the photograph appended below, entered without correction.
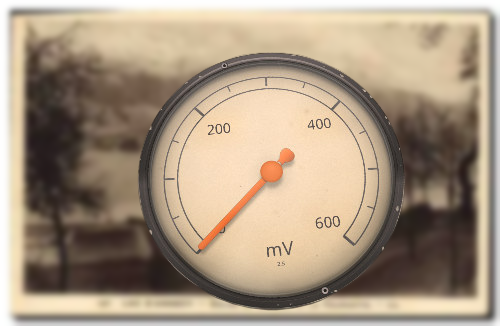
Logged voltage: 0 mV
